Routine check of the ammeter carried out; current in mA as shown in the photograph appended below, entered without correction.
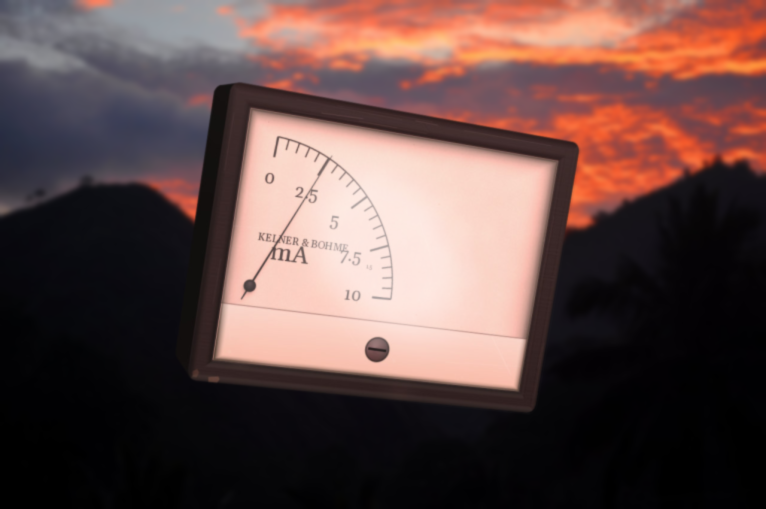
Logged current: 2.5 mA
